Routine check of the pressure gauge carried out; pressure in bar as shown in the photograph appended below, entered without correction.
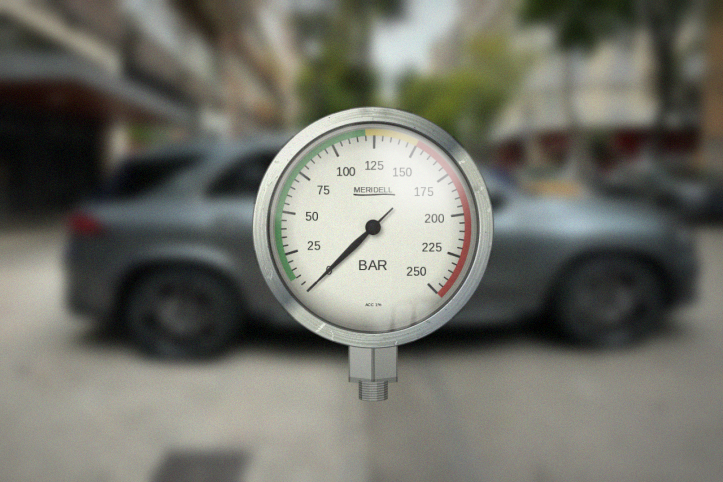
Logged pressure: 0 bar
